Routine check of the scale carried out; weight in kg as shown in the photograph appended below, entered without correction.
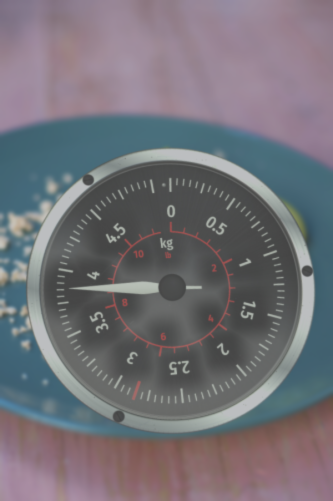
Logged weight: 3.85 kg
